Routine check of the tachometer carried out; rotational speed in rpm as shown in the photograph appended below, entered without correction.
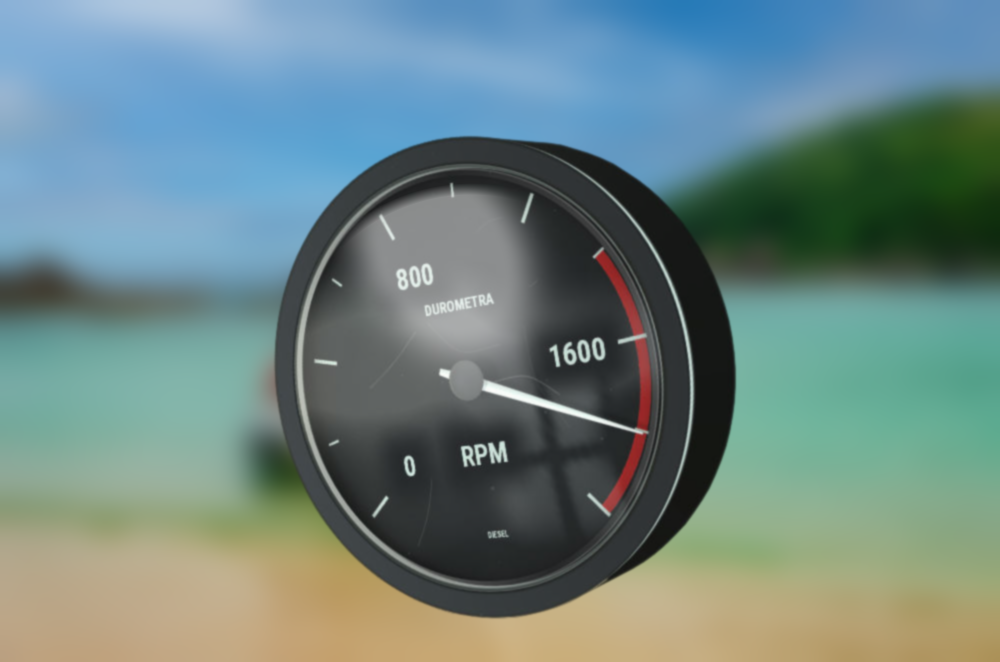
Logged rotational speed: 1800 rpm
